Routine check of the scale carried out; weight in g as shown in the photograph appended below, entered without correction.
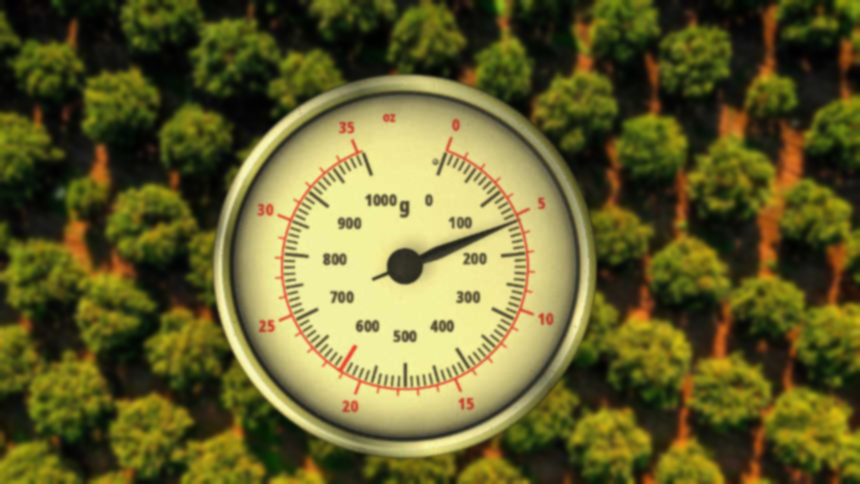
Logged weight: 150 g
